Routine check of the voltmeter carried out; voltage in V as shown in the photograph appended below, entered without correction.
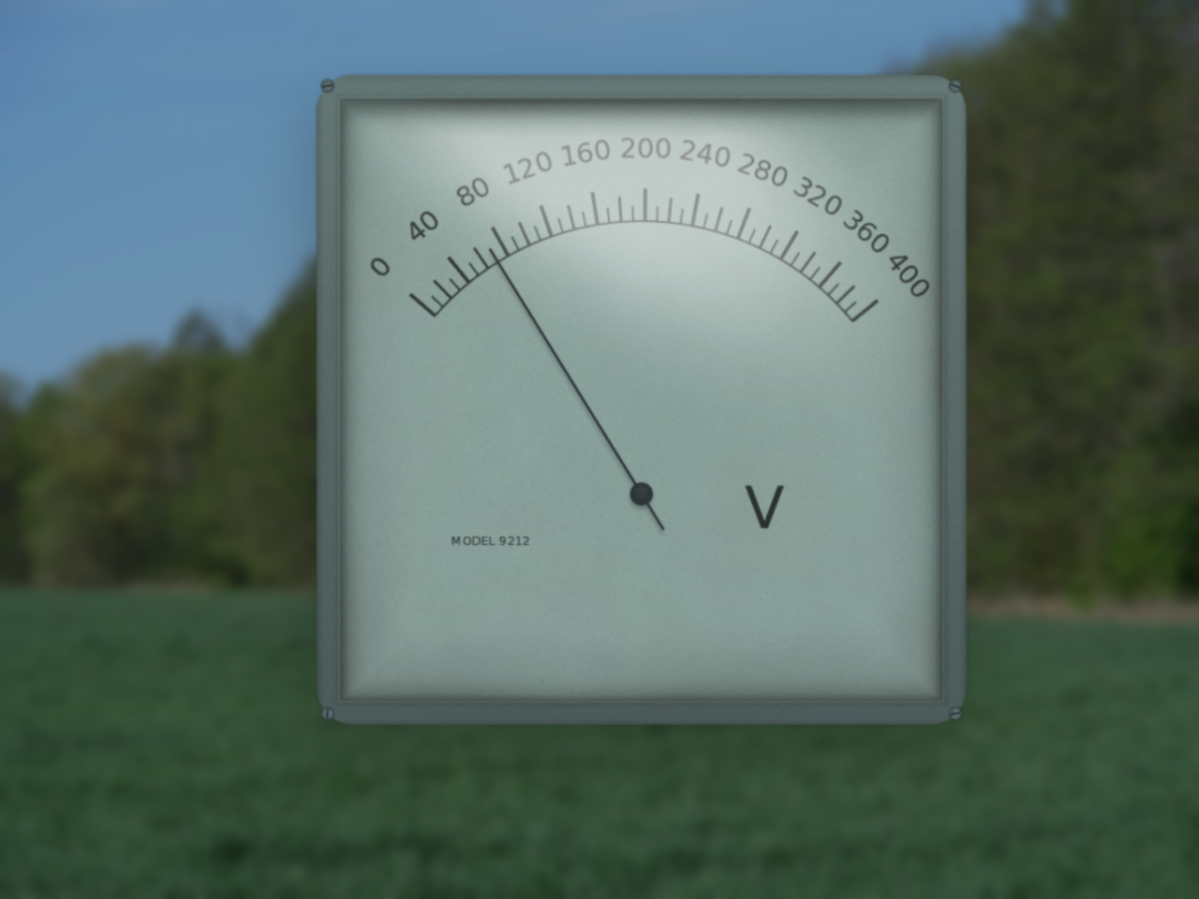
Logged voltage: 70 V
